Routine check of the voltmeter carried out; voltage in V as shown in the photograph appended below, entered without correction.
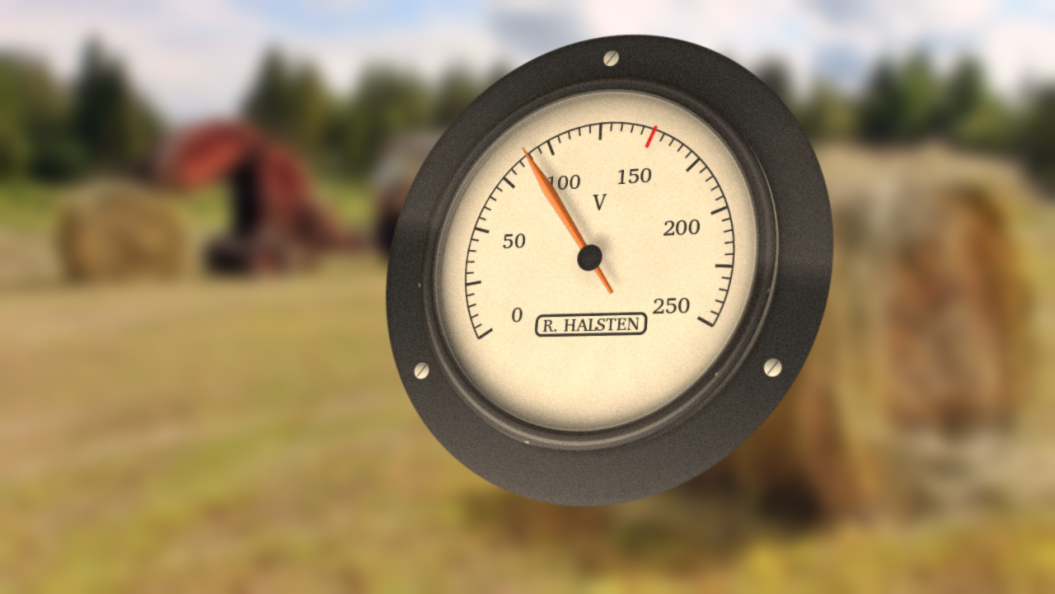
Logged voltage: 90 V
